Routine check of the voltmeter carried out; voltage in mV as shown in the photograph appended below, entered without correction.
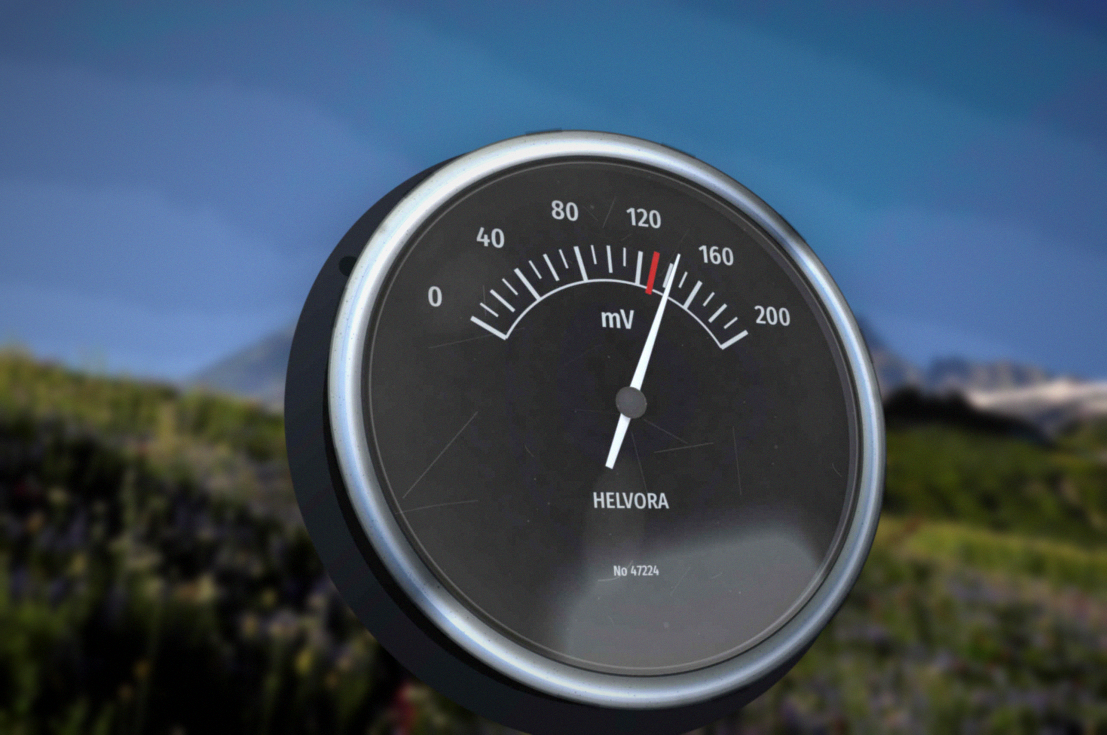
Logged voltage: 140 mV
